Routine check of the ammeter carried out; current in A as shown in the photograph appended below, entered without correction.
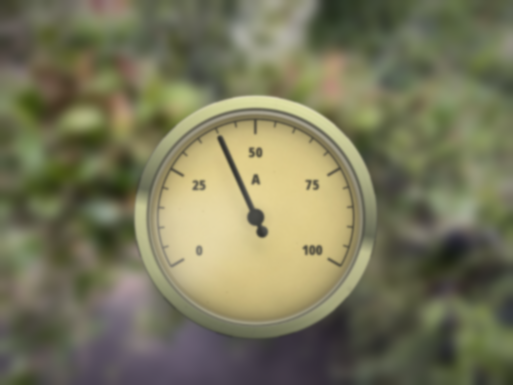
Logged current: 40 A
